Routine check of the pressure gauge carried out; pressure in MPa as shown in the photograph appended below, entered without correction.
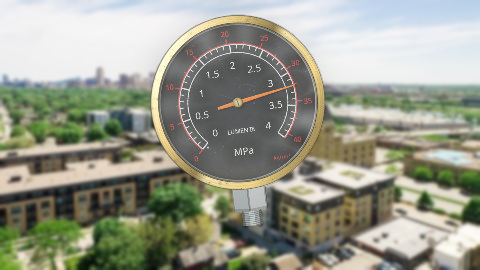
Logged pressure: 3.2 MPa
